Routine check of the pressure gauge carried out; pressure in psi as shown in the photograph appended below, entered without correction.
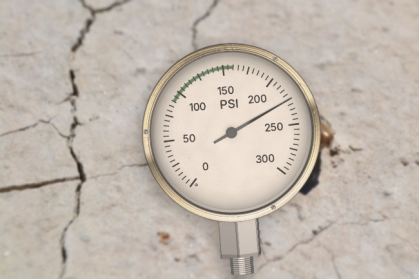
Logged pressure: 225 psi
